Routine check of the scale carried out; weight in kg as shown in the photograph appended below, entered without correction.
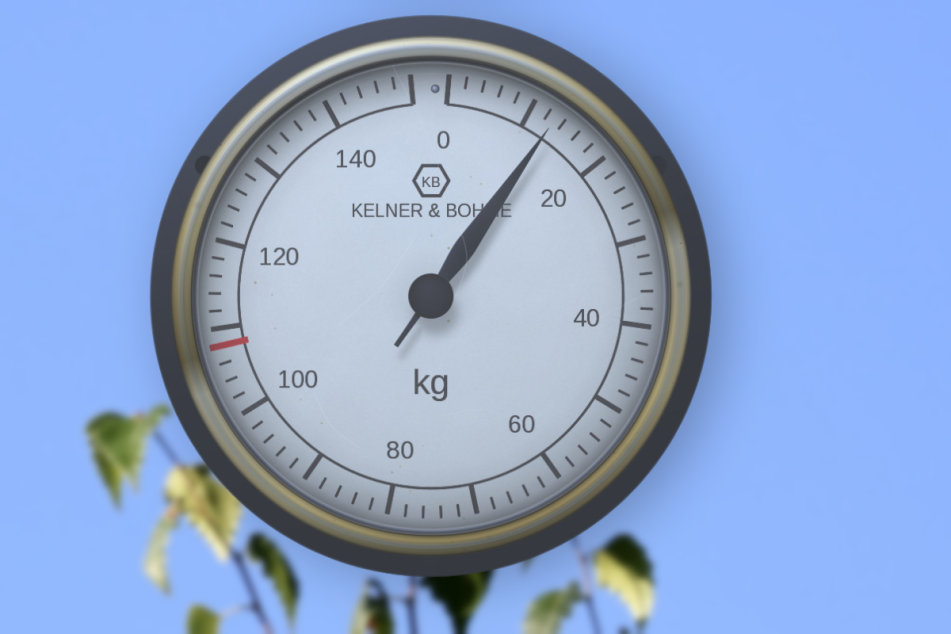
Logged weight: 13 kg
